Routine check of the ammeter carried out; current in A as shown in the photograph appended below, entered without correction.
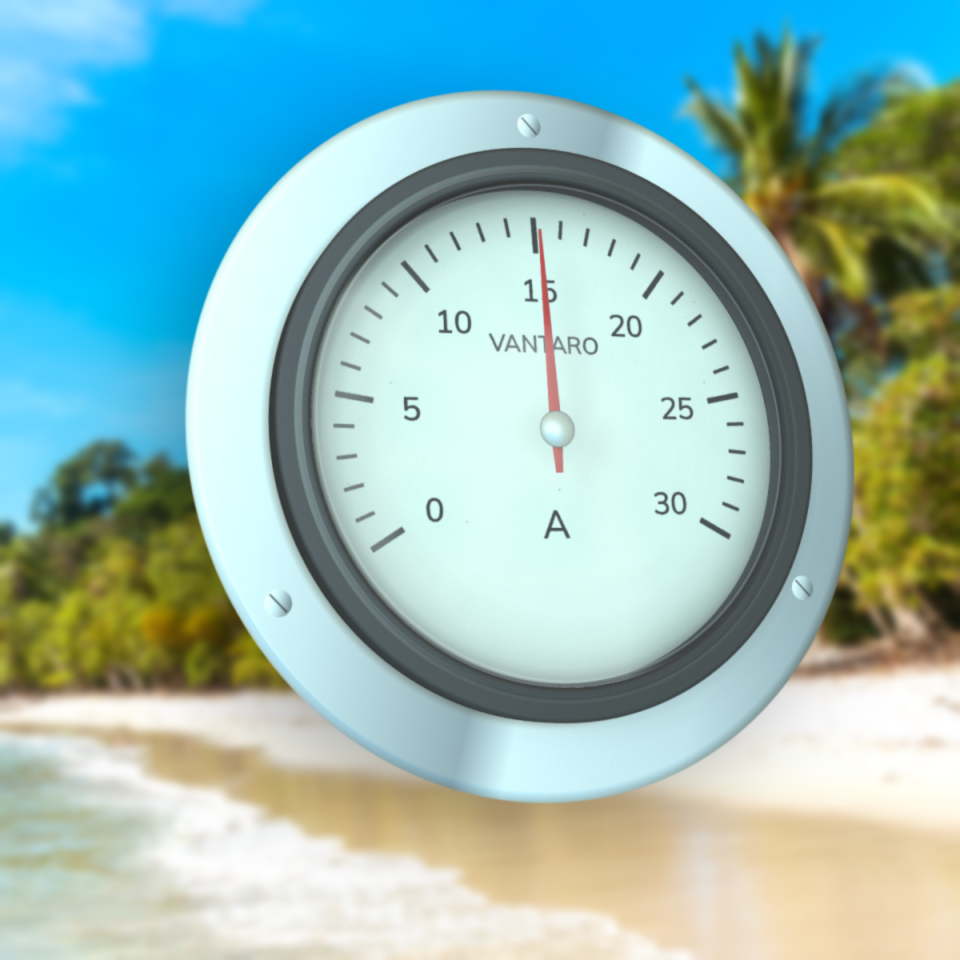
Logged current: 15 A
